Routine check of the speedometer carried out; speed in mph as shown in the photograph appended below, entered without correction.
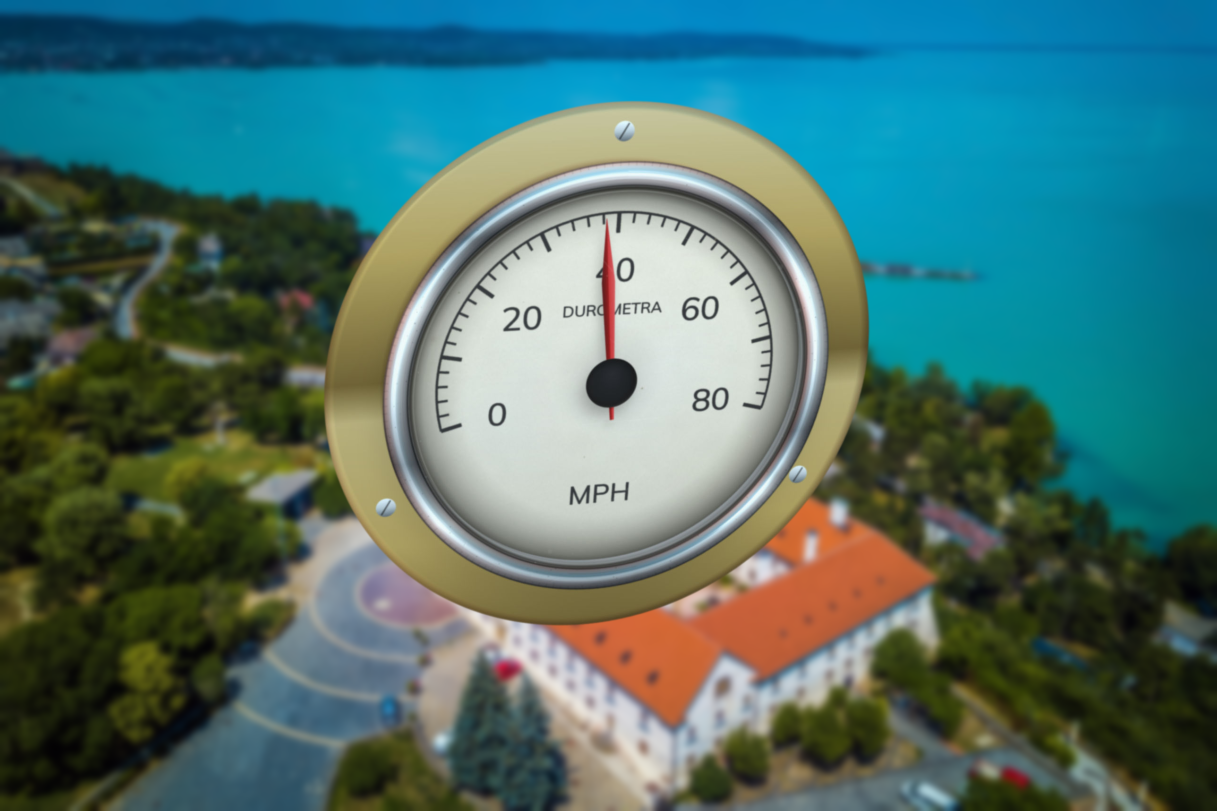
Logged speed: 38 mph
